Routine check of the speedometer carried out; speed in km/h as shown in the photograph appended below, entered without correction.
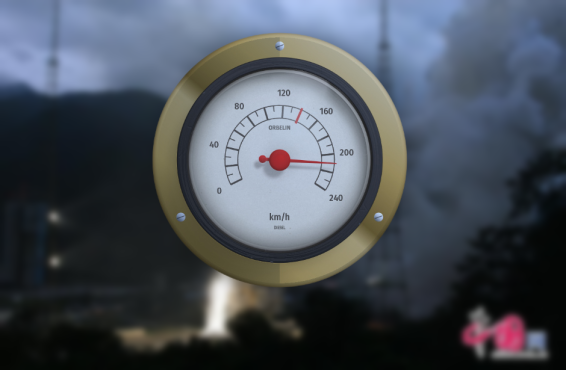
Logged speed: 210 km/h
